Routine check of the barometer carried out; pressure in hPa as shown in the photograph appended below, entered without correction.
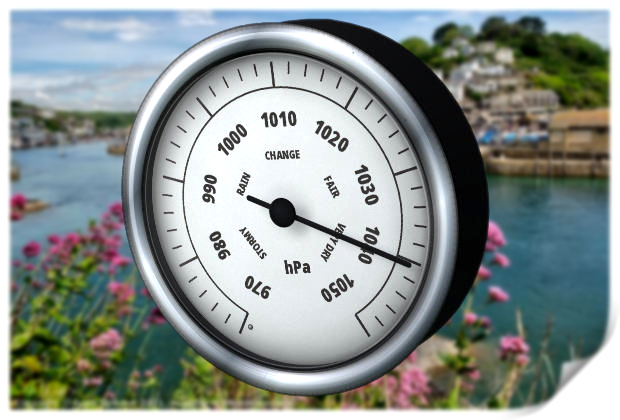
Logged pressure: 1040 hPa
